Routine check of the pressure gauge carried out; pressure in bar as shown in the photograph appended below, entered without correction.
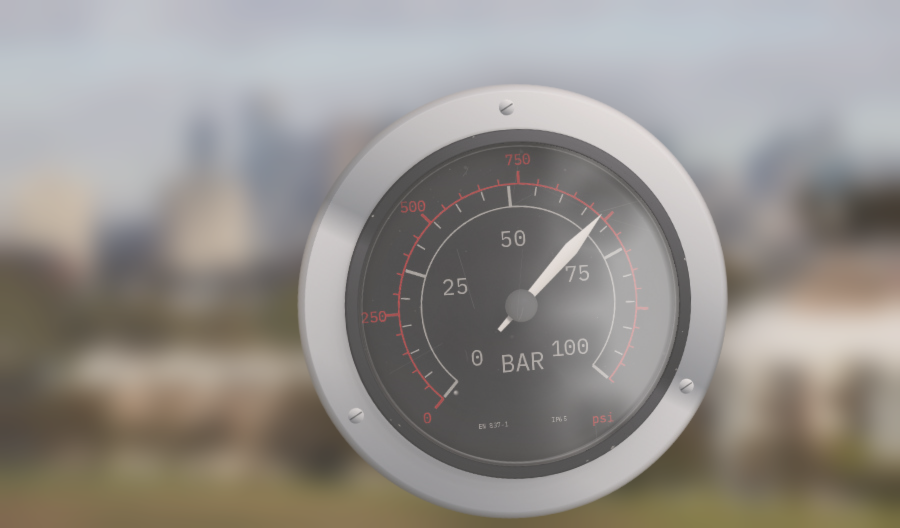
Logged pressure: 67.5 bar
